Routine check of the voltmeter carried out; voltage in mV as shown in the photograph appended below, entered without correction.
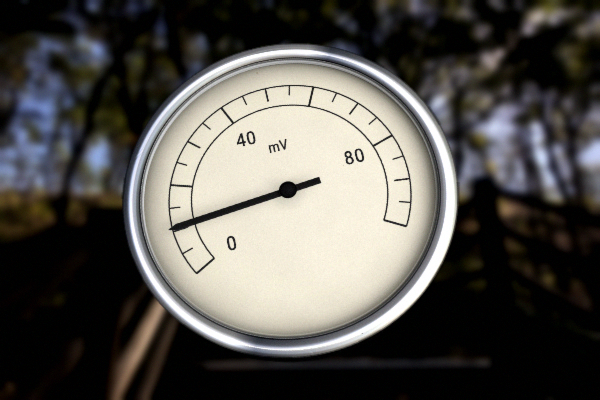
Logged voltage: 10 mV
